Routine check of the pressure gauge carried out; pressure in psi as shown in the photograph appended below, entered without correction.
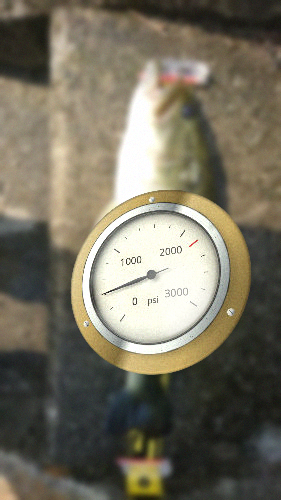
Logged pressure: 400 psi
